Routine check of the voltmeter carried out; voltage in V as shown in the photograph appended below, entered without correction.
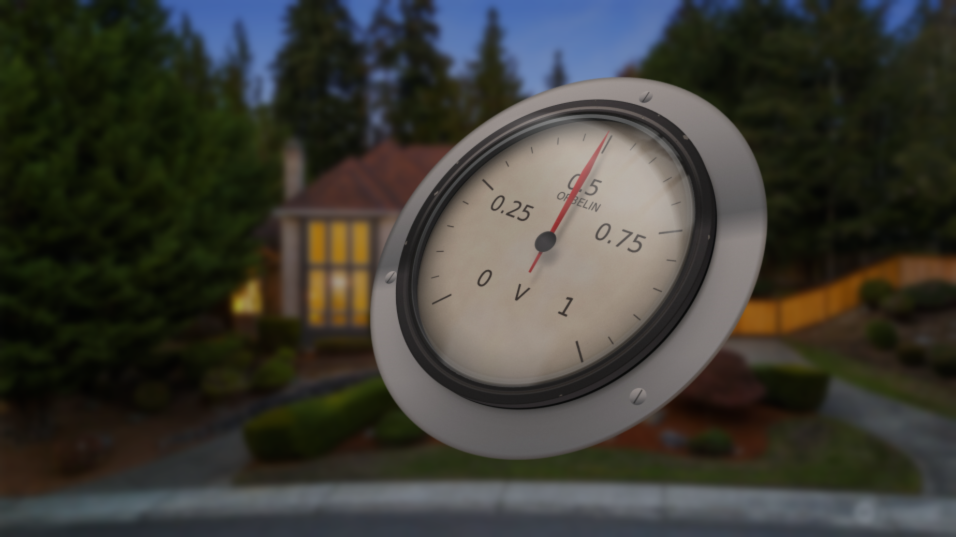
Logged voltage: 0.5 V
